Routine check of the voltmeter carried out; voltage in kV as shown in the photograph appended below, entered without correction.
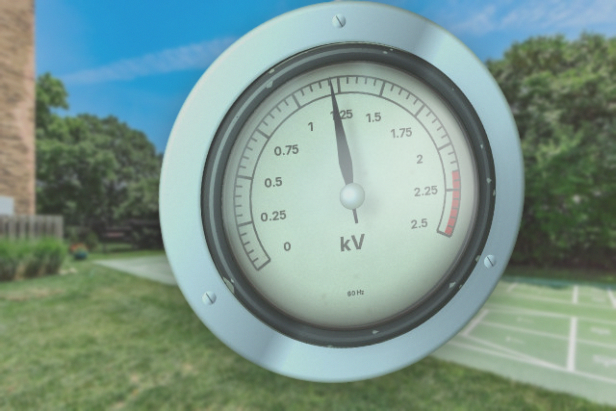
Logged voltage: 1.2 kV
